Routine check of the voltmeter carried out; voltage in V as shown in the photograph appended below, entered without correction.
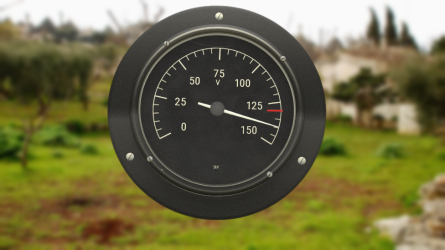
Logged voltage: 140 V
